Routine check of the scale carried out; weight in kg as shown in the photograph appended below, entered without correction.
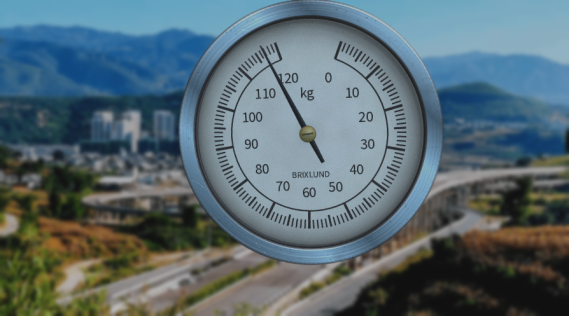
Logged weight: 117 kg
